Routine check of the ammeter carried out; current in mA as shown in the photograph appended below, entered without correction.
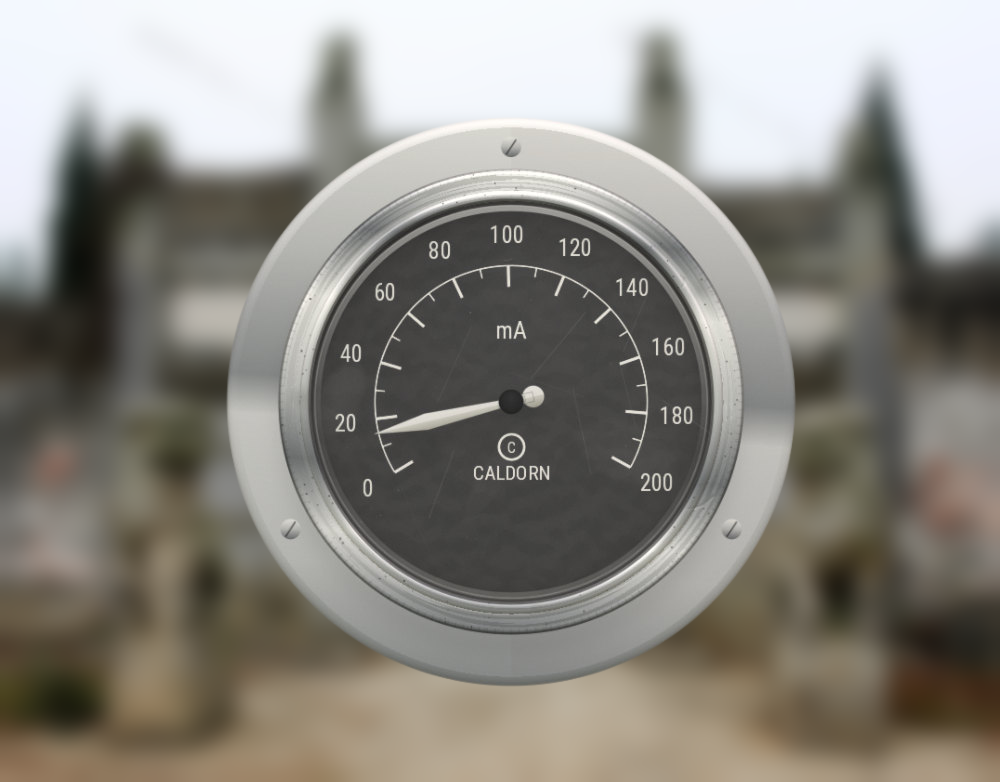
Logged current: 15 mA
